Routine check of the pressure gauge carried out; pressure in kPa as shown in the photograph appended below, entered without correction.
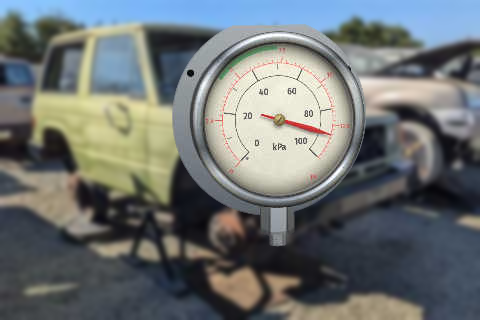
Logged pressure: 90 kPa
